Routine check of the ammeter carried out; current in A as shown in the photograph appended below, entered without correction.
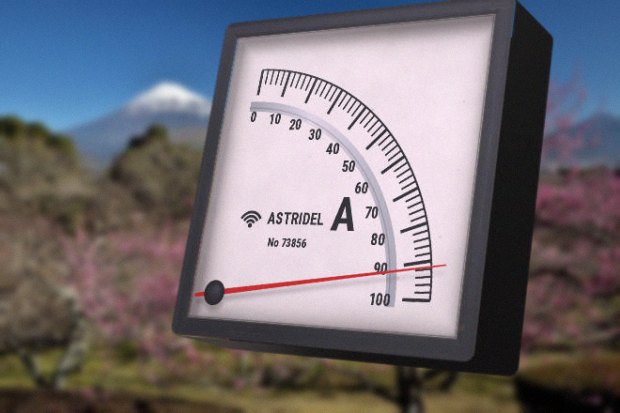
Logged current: 92 A
